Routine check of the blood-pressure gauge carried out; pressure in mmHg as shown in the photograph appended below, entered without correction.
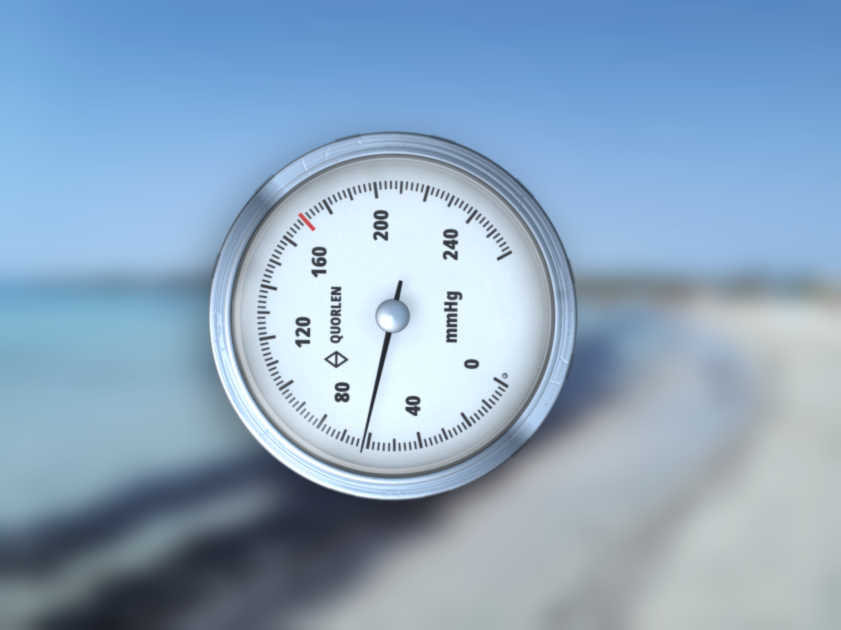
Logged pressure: 62 mmHg
